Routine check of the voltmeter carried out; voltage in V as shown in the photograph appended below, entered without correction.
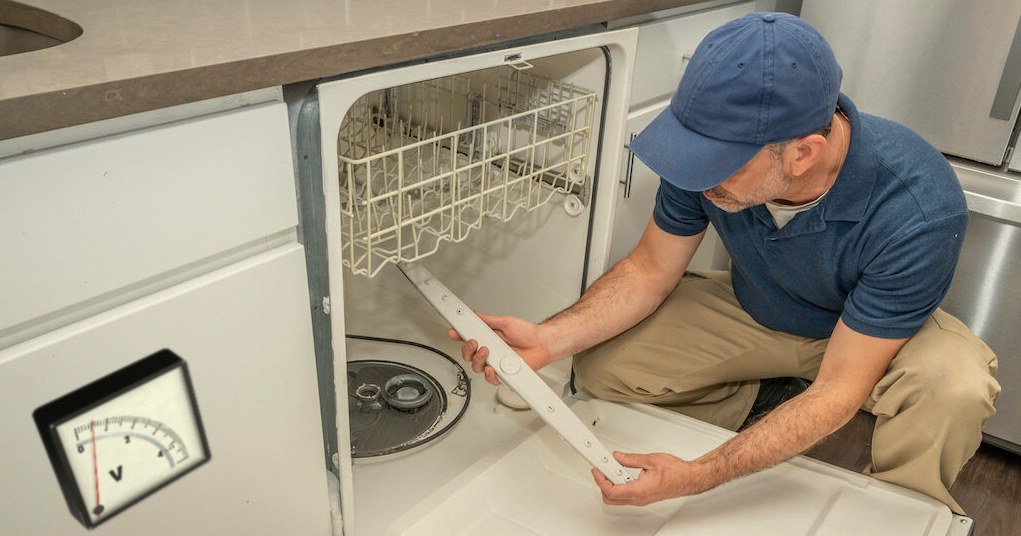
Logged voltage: 0.5 V
